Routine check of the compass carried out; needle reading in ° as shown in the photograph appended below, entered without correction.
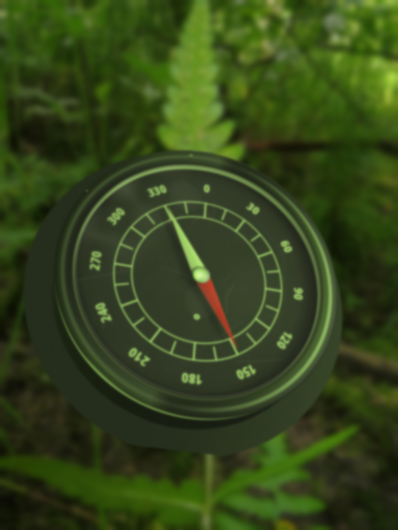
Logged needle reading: 150 °
